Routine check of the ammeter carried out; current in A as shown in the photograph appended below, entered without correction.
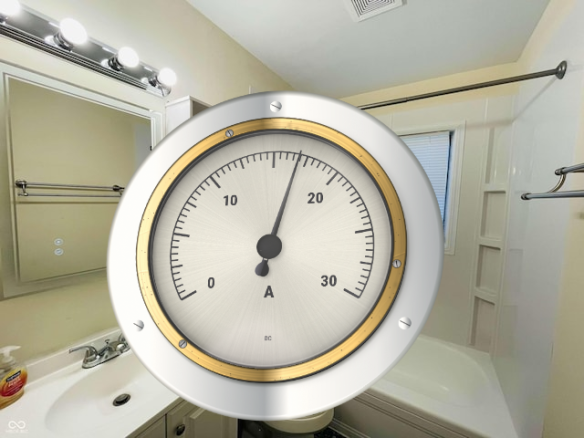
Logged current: 17 A
